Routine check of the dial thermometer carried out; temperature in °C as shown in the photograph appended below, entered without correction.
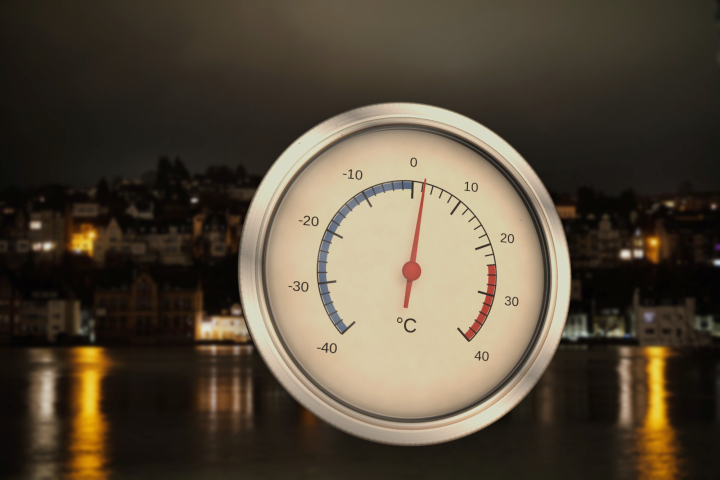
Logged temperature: 2 °C
